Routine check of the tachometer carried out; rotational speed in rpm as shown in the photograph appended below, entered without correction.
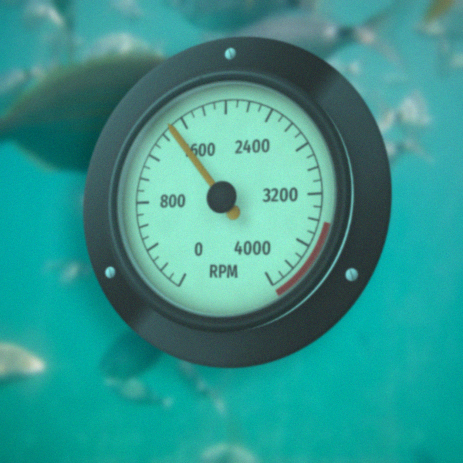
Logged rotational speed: 1500 rpm
